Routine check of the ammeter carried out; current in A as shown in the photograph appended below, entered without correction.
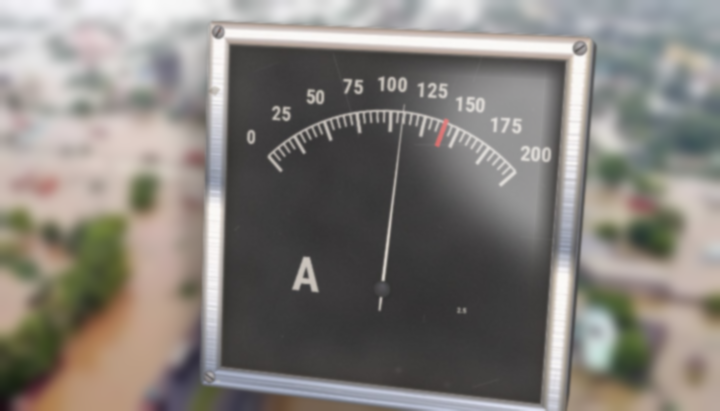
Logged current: 110 A
